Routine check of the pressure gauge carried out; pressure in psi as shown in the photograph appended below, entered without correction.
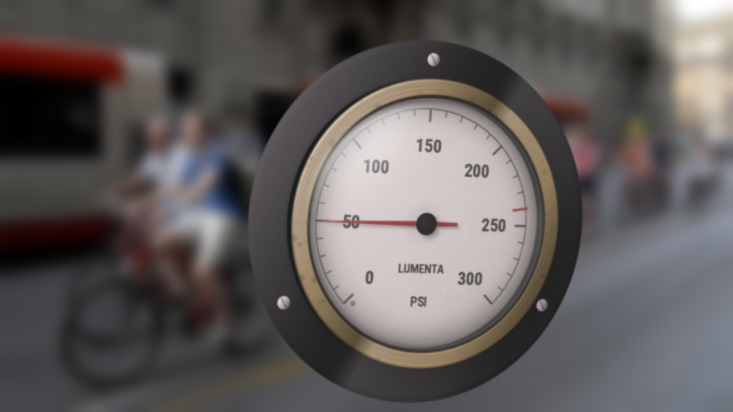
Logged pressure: 50 psi
